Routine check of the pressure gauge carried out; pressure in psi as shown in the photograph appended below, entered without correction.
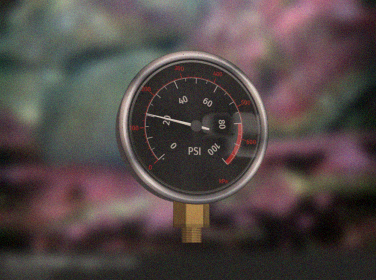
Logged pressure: 20 psi
